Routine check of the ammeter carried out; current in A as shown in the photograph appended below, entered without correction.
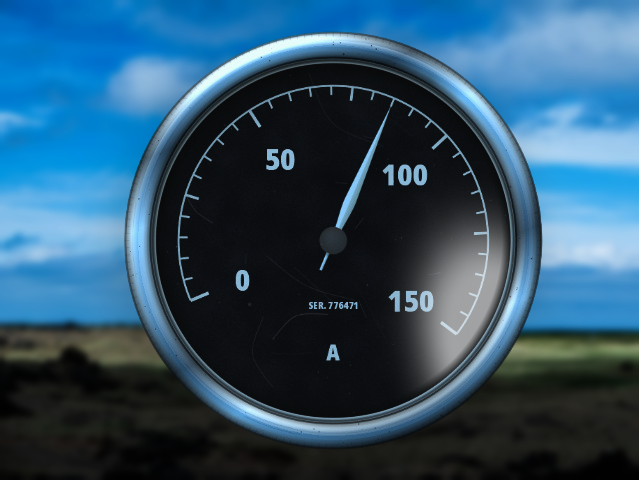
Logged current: 85 A
